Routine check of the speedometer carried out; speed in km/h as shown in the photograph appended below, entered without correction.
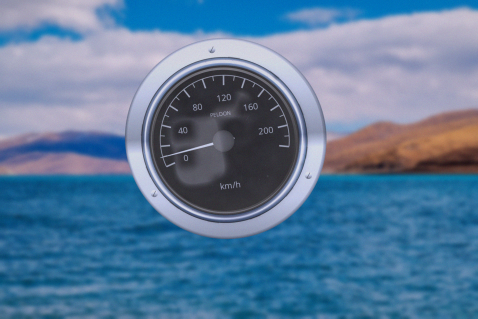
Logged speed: 10 km/h
